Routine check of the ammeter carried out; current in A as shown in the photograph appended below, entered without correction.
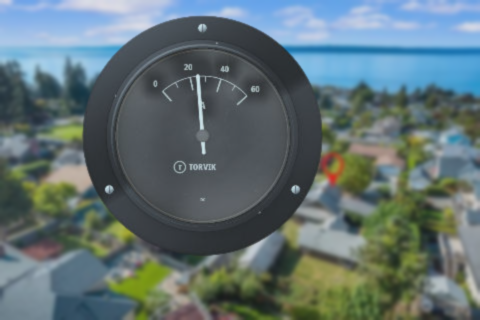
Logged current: 25 A
